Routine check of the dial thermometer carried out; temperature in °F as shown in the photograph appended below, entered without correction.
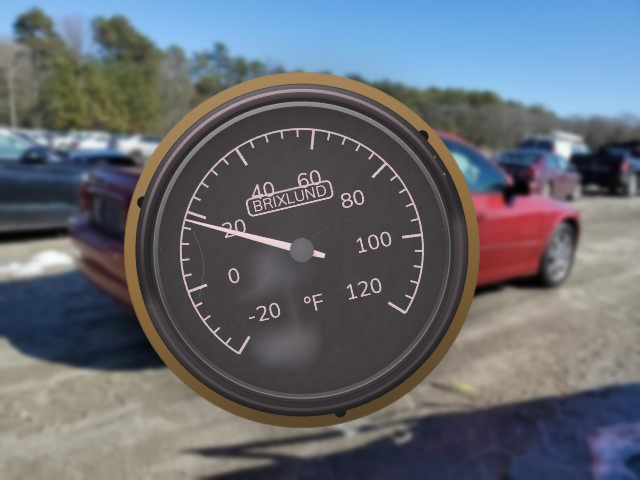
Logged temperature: 18 °F
